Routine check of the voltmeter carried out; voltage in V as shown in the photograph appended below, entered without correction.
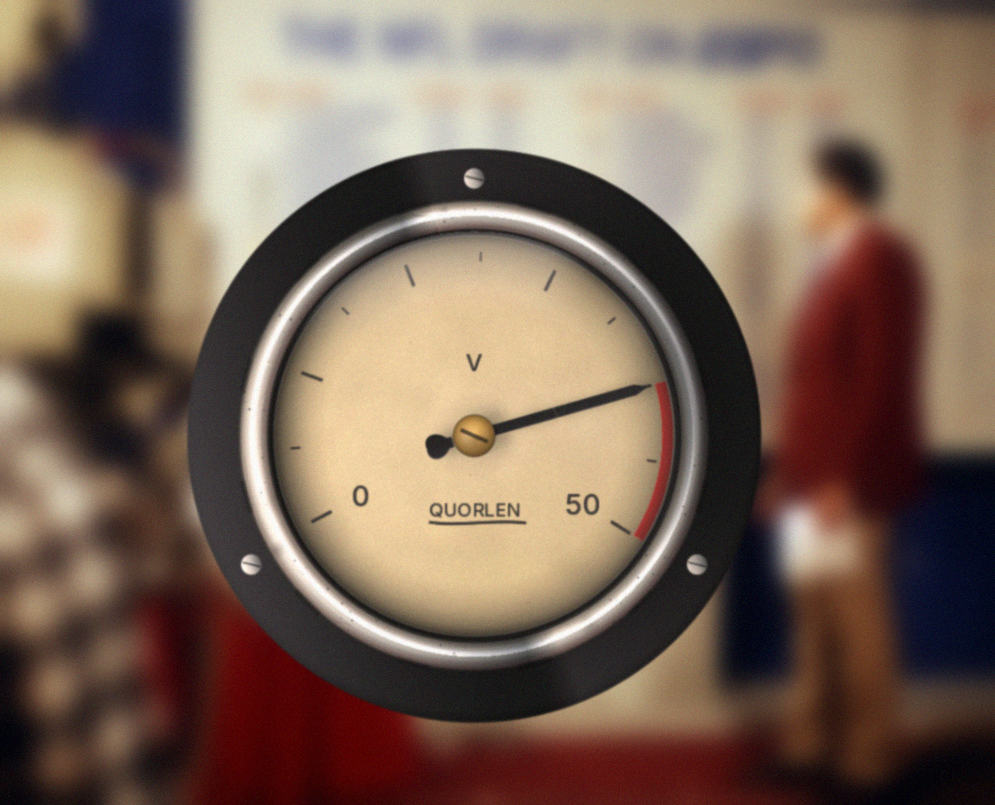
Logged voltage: 40 V
